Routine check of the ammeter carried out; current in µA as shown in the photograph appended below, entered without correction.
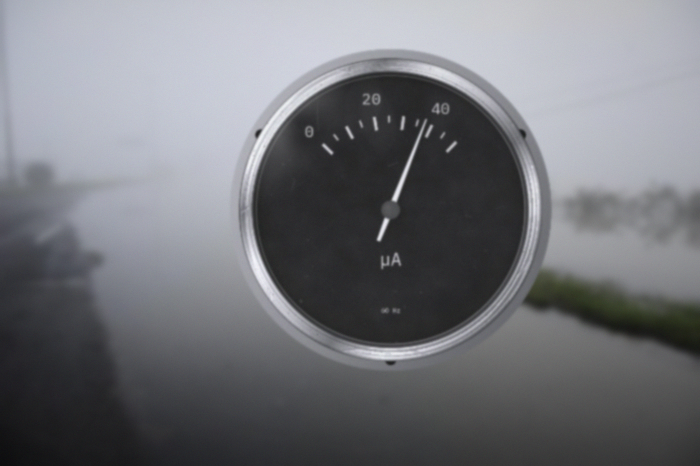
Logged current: 37.5 µA
